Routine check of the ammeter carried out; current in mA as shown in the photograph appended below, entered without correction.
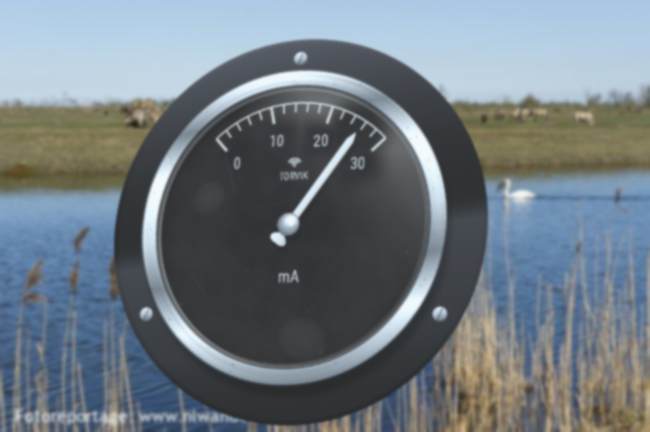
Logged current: 26 mA
